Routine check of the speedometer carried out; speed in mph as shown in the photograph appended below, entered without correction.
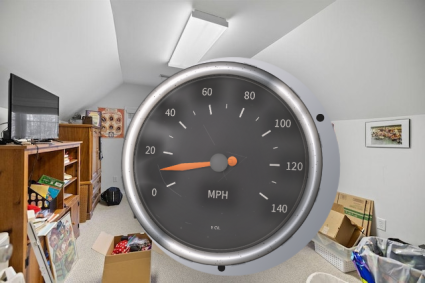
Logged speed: 10 mph
